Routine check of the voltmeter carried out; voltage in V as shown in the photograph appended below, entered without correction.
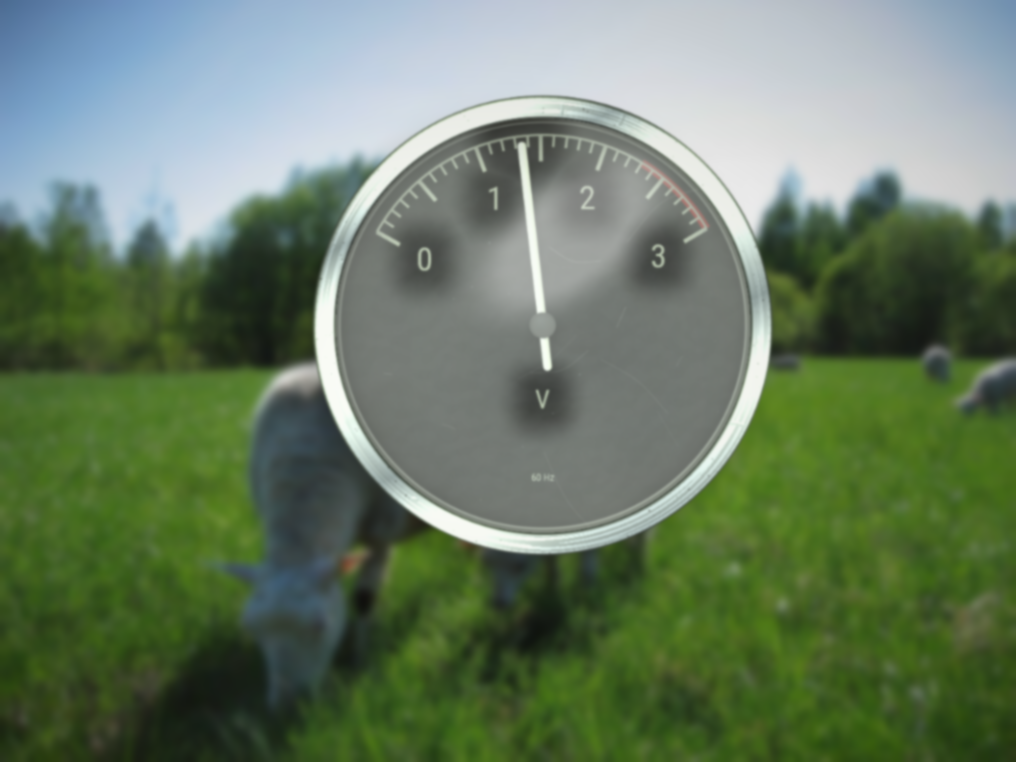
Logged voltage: 1.35 V
